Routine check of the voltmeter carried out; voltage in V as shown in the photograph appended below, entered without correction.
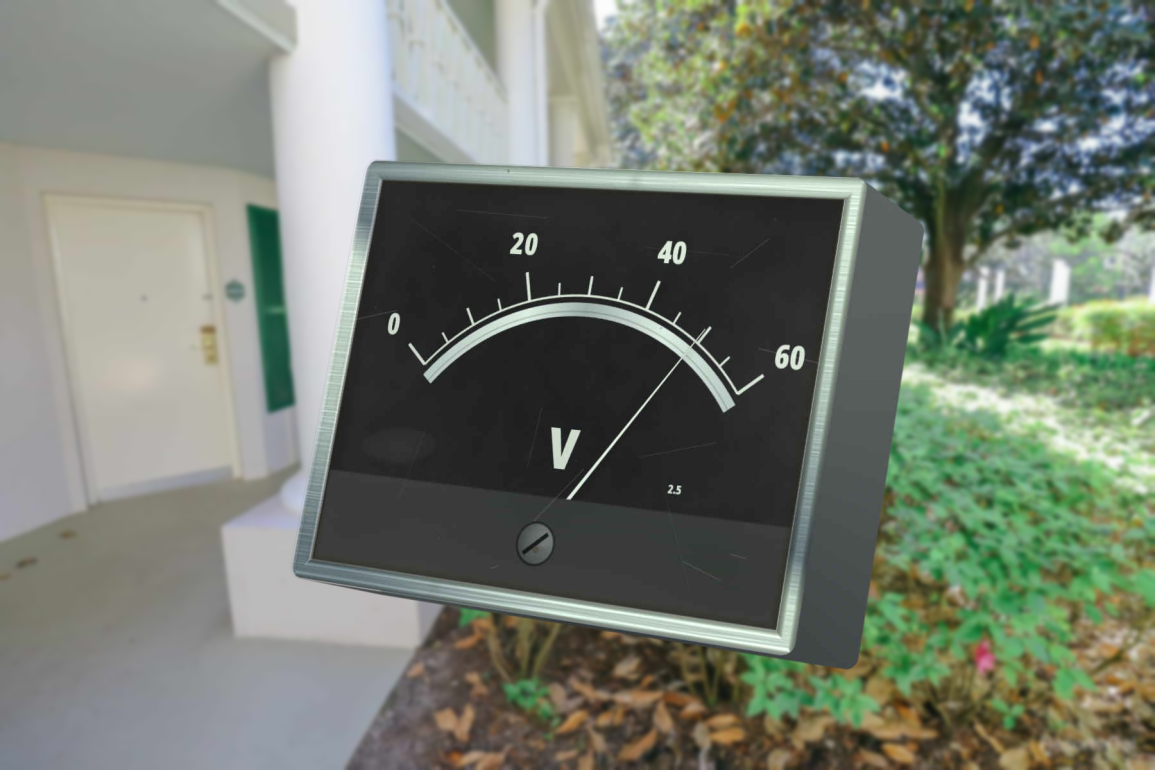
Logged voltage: 50 V
